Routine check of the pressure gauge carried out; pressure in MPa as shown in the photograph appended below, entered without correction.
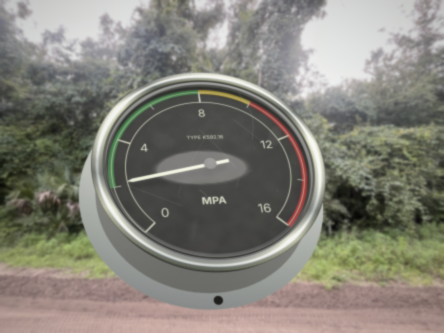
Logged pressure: 2 MPa
